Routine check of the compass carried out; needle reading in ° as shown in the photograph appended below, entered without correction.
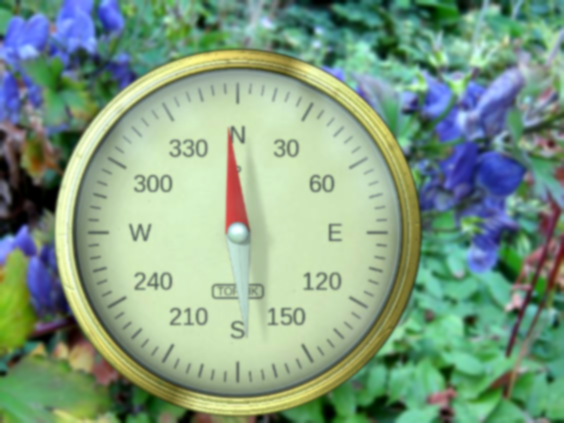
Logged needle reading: 355 °
